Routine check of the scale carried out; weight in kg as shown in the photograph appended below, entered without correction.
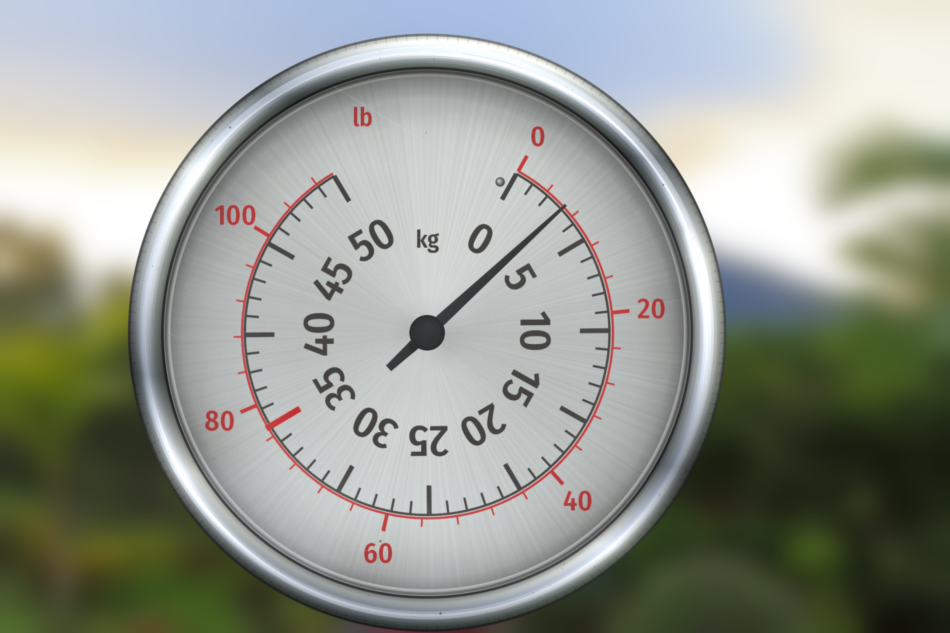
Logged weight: 3 kg
